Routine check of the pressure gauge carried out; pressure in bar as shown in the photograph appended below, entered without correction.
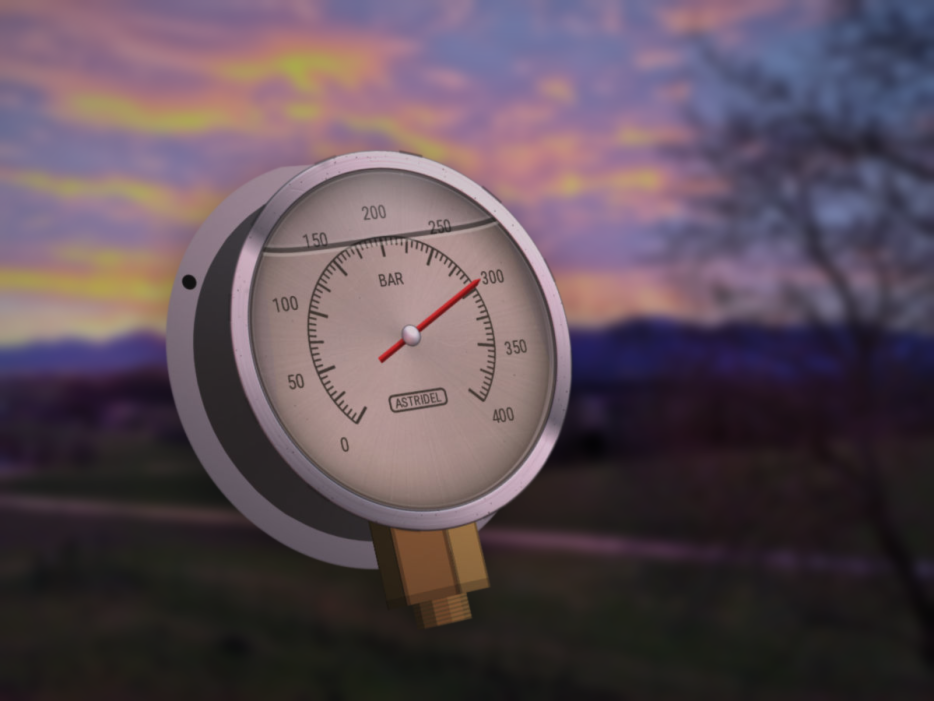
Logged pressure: 295 bar
